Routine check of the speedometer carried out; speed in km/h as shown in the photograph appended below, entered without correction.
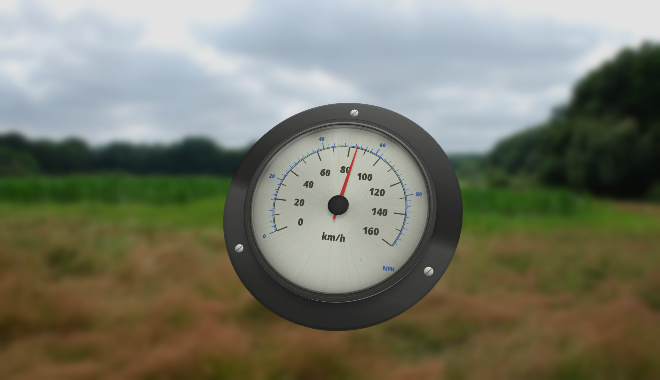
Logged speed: 85 km/h
